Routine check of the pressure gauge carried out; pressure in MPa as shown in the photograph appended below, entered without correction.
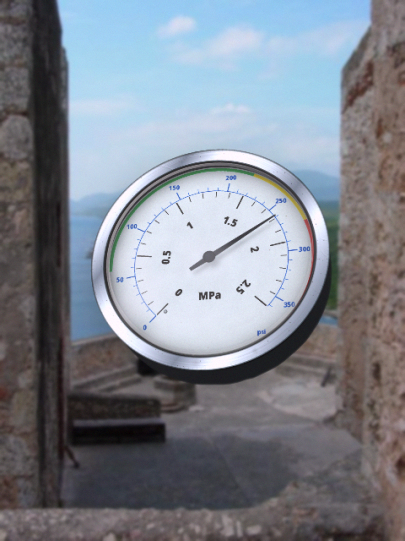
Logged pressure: 1.8 MPa
